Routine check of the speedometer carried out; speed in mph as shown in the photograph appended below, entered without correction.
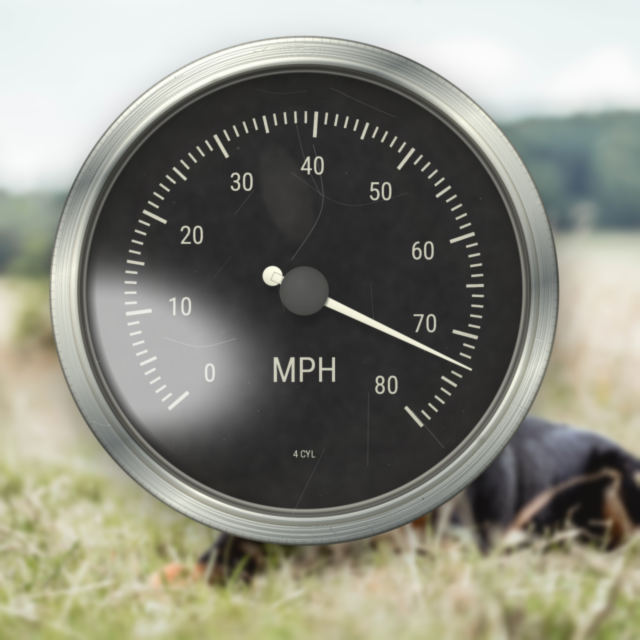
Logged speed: 73 mph
